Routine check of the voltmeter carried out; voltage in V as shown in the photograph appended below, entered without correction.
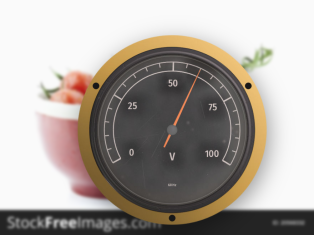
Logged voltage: 60 V
